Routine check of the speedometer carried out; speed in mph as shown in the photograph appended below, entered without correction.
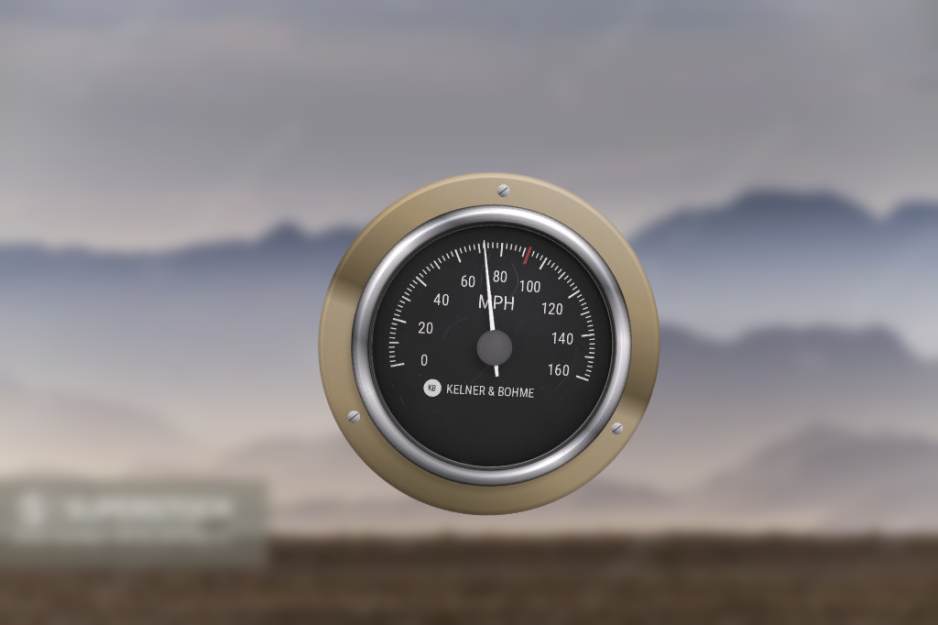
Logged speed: 72 mph
